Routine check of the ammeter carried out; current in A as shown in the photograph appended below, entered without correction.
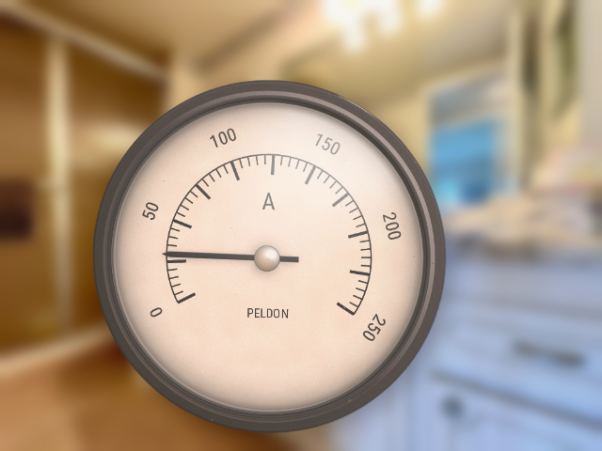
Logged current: 30 A
